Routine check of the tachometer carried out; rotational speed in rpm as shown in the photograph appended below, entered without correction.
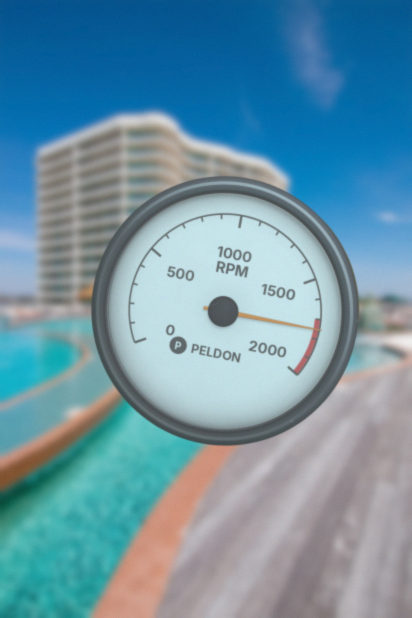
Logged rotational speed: 1750 rpm
